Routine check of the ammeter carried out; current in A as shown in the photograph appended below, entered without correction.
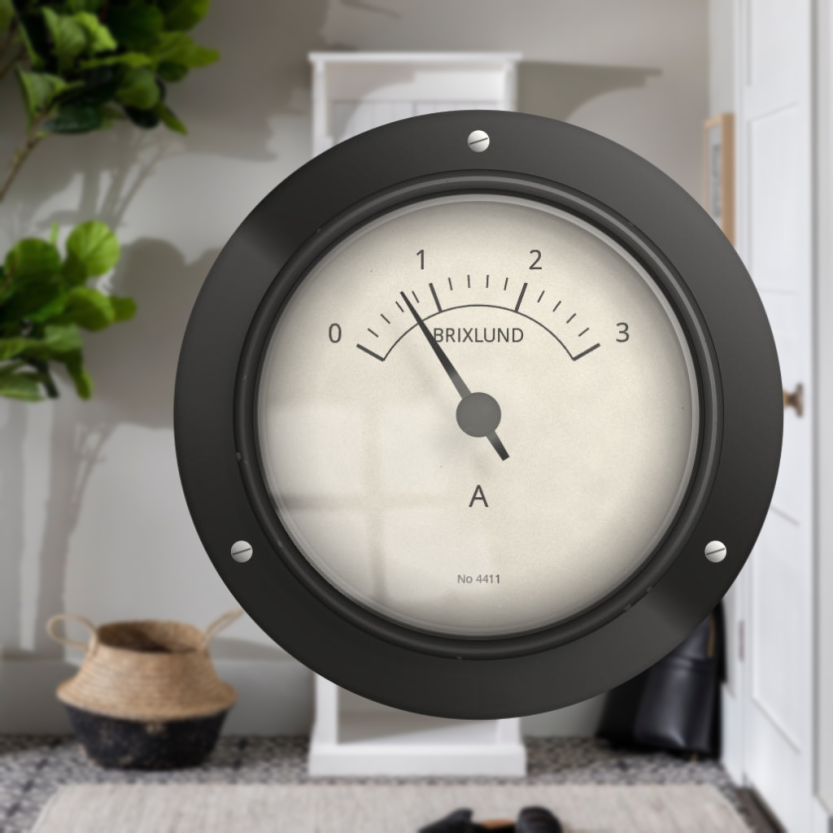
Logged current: 0.7 A
